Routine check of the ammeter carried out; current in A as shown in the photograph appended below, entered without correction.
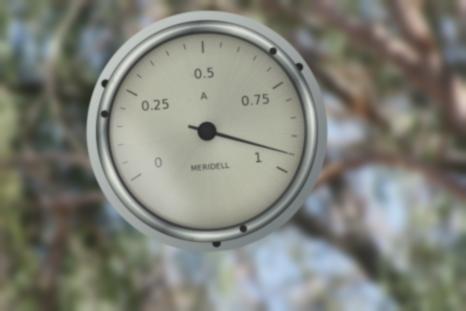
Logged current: 0.95 A
